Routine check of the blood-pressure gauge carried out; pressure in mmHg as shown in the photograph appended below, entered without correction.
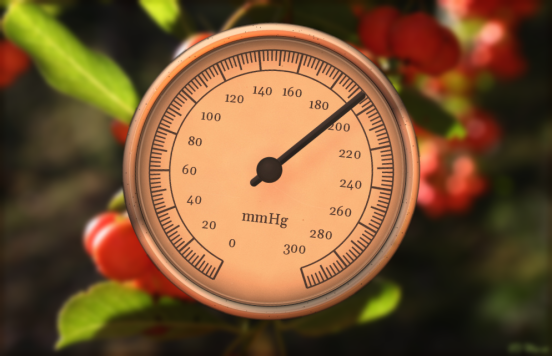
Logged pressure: 194 mmHg
